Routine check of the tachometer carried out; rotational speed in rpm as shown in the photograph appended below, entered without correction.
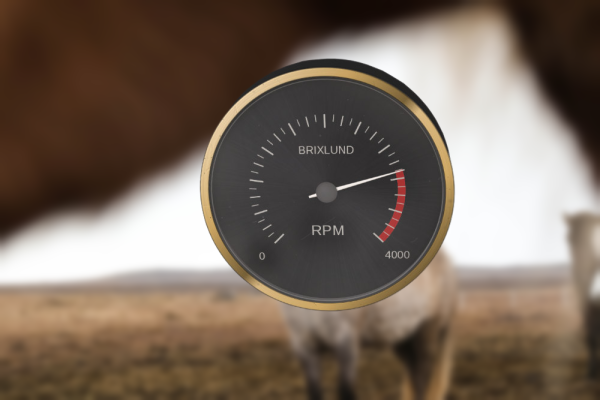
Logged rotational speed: 3100 rpm
